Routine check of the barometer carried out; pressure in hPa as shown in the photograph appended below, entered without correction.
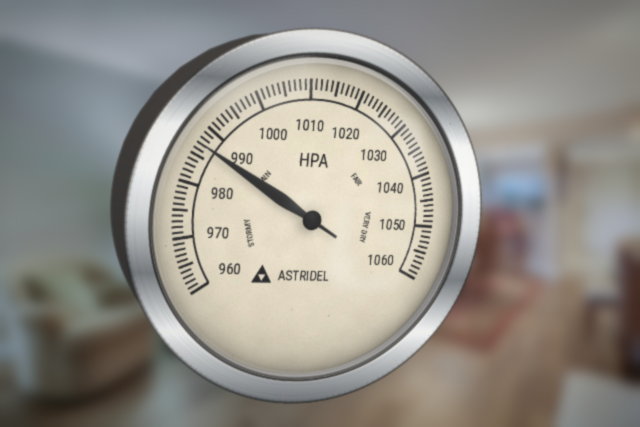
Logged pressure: 987 hPa
